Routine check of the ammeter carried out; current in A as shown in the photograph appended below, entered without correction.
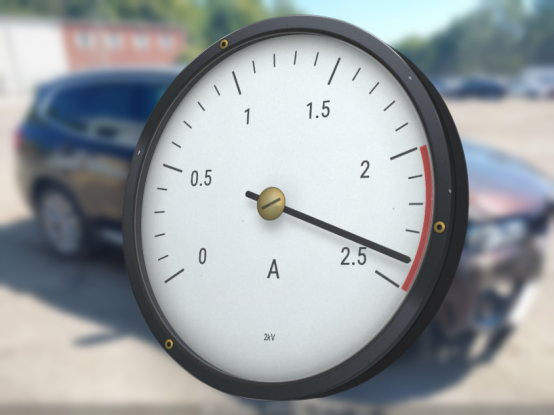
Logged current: 2.4 A
